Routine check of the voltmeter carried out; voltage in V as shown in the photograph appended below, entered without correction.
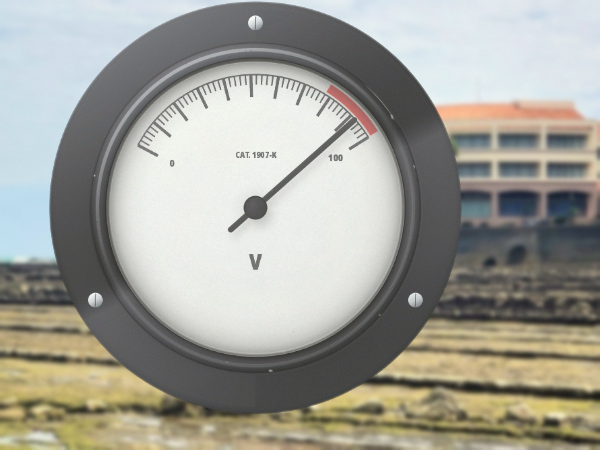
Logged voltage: 92 V
